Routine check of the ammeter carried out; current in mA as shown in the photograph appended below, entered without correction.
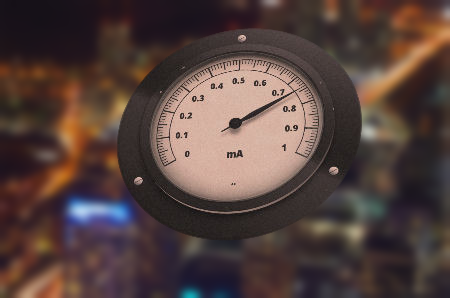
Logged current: 0.75 mA
